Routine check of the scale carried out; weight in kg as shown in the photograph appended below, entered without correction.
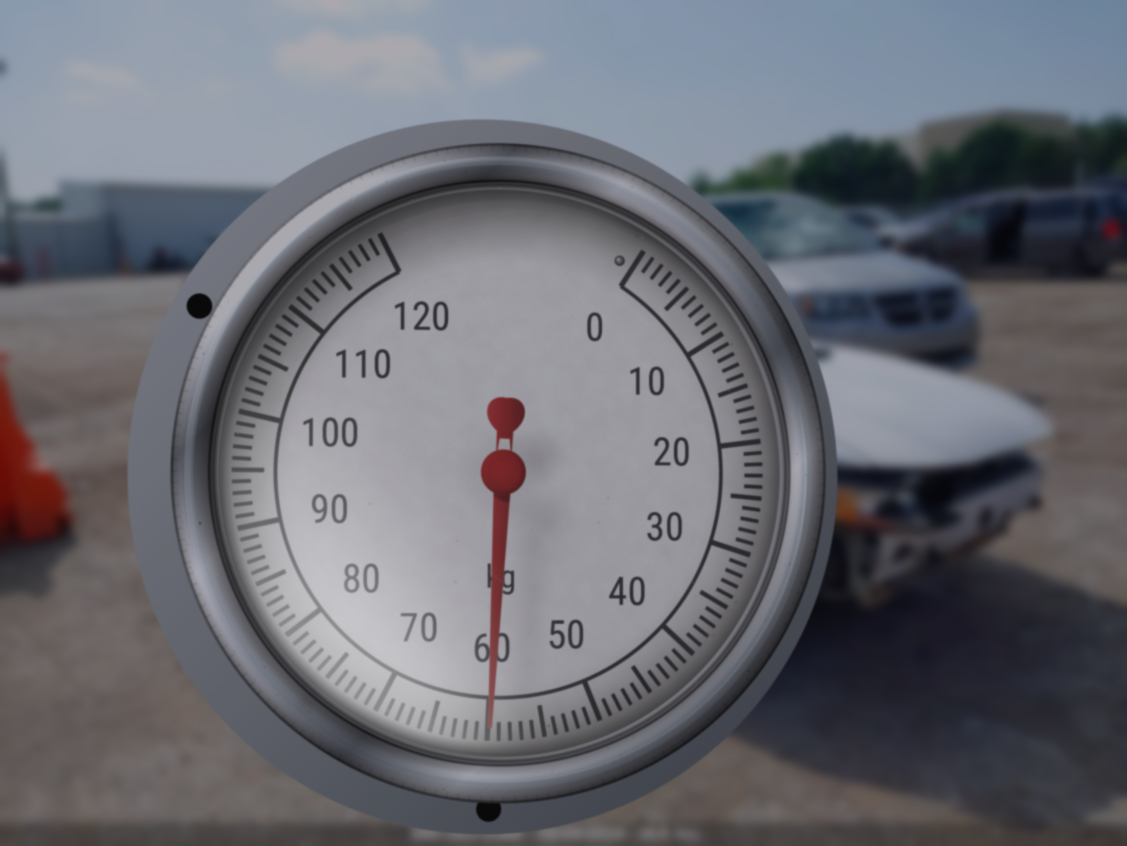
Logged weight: 60 kg
